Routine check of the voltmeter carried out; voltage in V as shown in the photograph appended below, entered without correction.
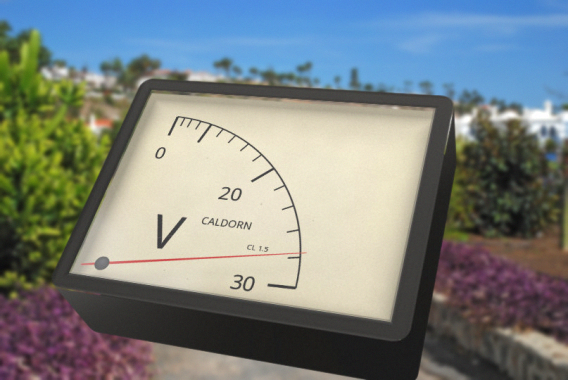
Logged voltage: 28 V
